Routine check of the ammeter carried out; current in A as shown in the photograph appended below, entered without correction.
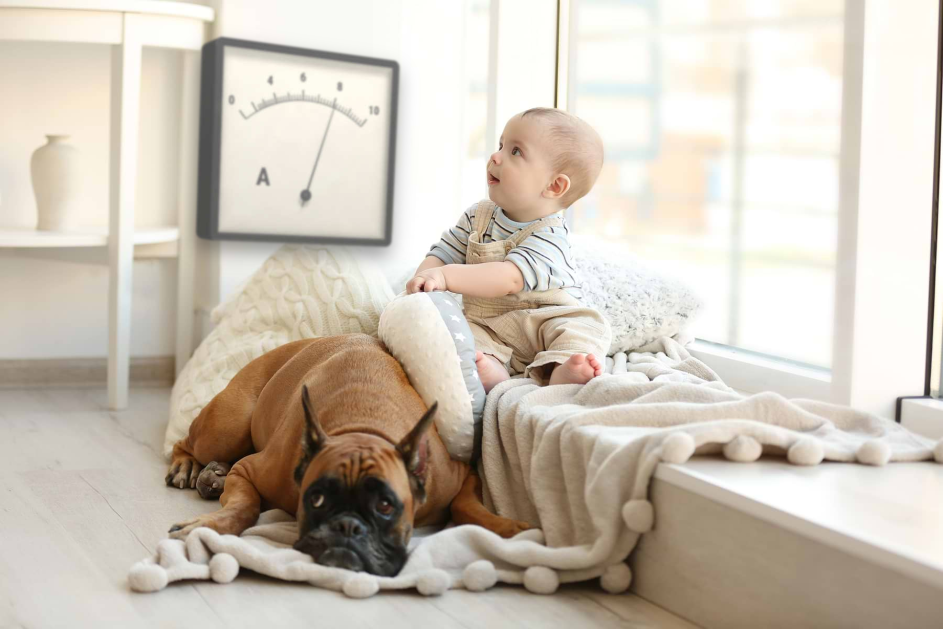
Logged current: 8 A
